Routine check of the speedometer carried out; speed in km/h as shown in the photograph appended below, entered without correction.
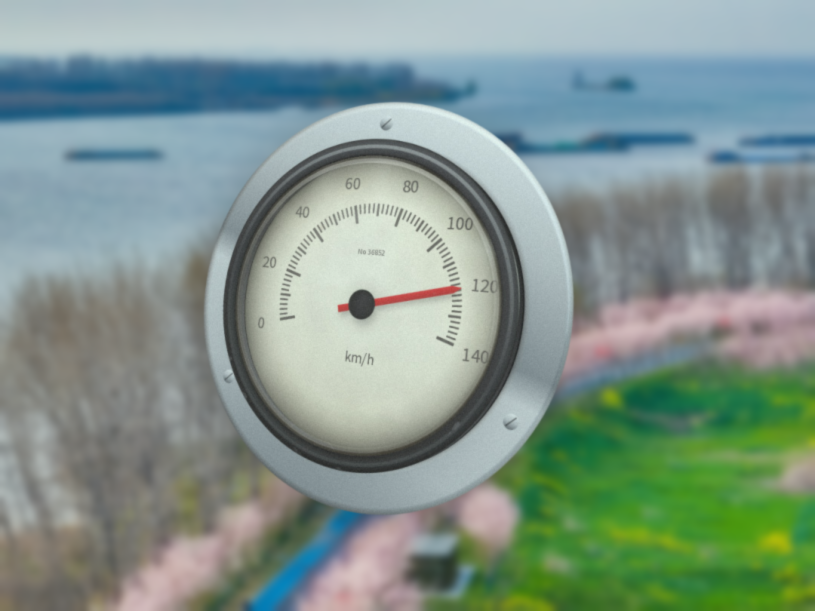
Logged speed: 120 km/h
